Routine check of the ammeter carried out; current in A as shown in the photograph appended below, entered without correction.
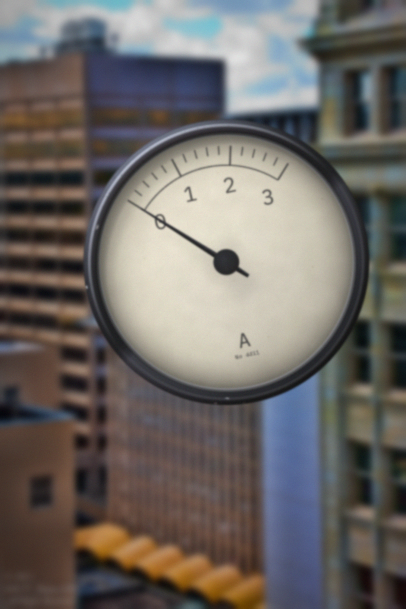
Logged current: 0 A
